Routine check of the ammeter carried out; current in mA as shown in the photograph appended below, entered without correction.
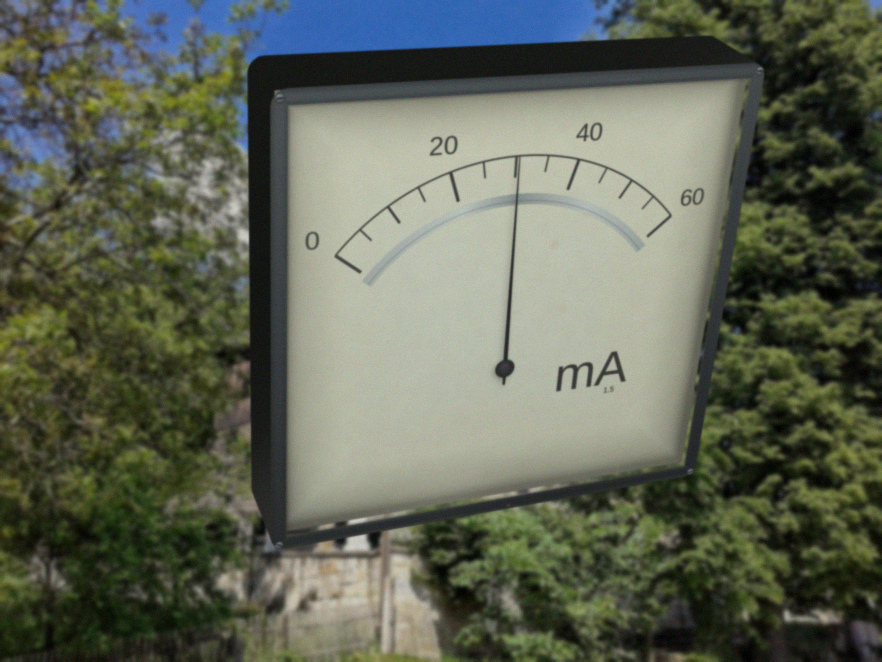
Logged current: 30 mA
